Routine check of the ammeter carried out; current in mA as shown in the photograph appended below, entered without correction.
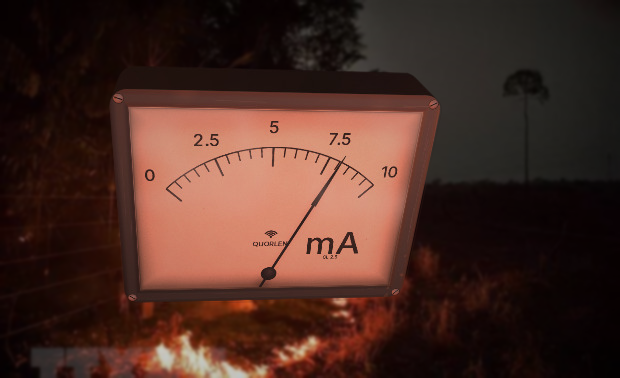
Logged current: 8 mA
